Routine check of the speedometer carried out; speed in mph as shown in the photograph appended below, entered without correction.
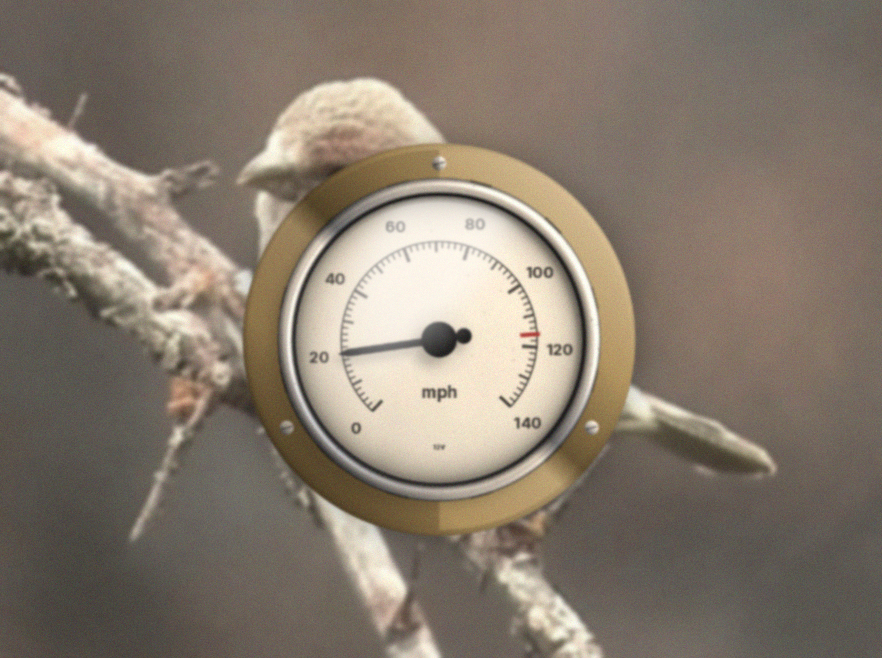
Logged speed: 20 mph
